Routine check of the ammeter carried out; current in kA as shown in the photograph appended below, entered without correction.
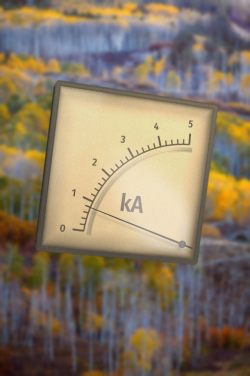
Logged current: 0.8 kA
